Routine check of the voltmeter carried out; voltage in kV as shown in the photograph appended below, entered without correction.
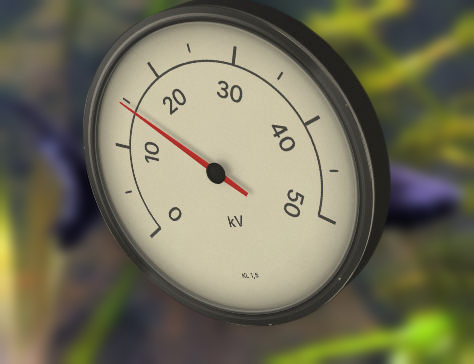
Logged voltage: 15 kV
